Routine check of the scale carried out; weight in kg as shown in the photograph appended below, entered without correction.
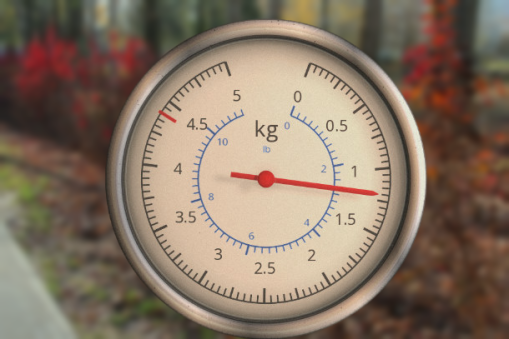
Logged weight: 1.2 kg
